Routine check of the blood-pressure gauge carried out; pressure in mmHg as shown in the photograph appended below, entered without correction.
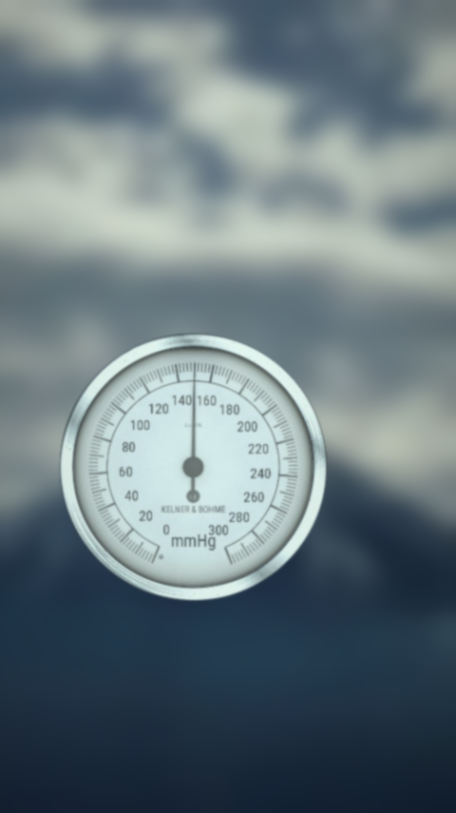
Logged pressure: 150 mmHg
